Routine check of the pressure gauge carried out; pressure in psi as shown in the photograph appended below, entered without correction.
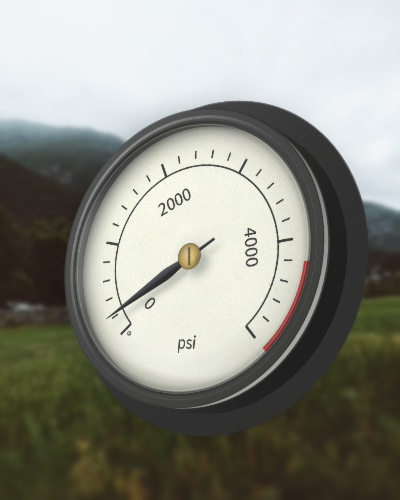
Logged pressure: 200 psi
